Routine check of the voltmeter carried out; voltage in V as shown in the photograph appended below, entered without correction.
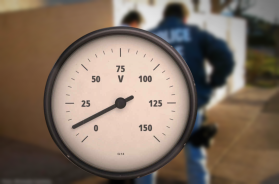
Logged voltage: 10 V
